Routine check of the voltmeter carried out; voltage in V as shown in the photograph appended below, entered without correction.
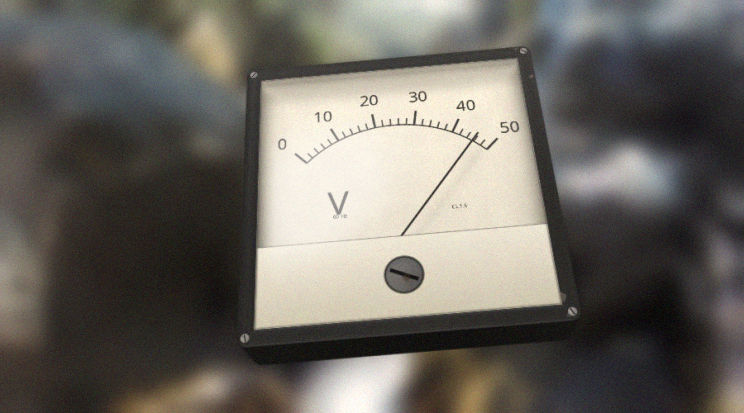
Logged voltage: 46 V
